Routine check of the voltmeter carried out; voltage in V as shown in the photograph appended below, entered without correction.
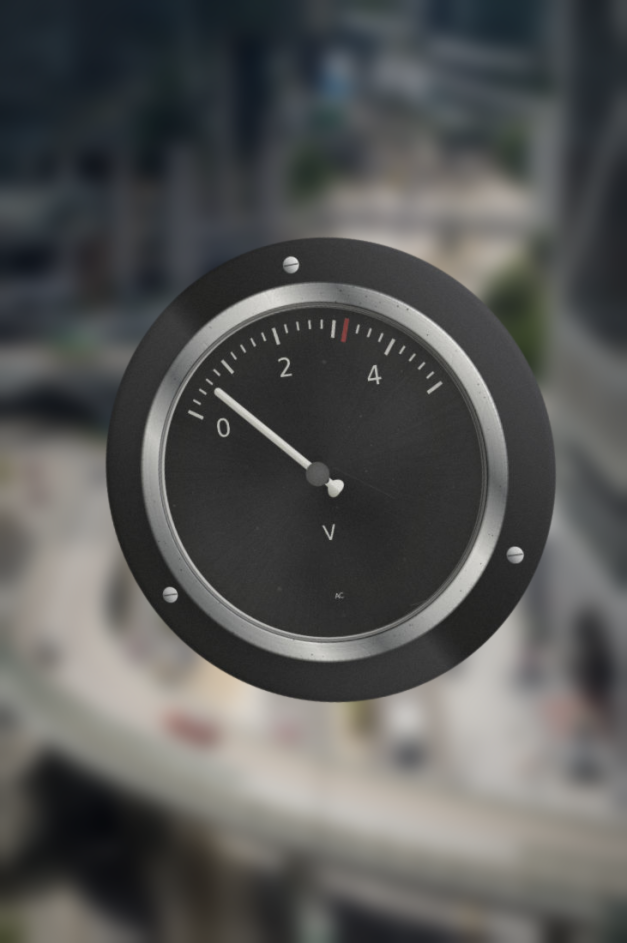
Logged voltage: 0.6 V
